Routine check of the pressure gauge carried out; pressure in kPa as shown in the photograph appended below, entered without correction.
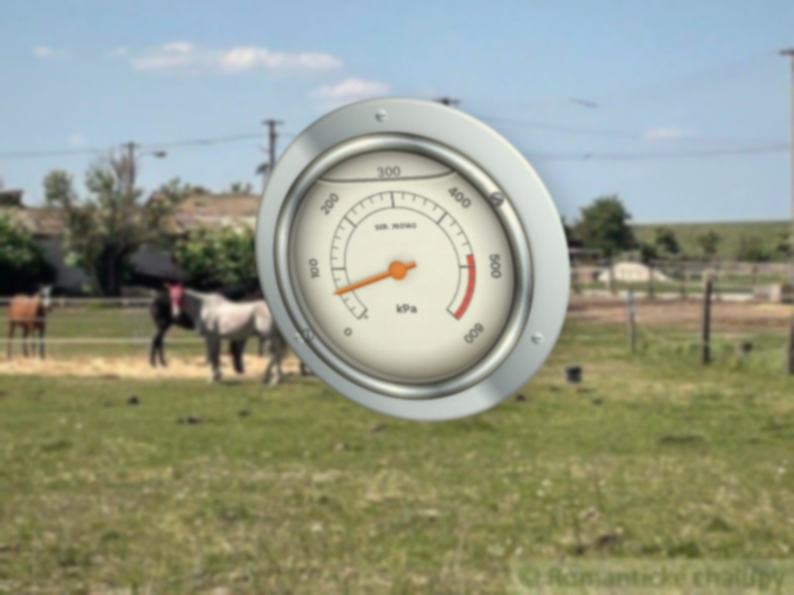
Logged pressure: 60 kPa
